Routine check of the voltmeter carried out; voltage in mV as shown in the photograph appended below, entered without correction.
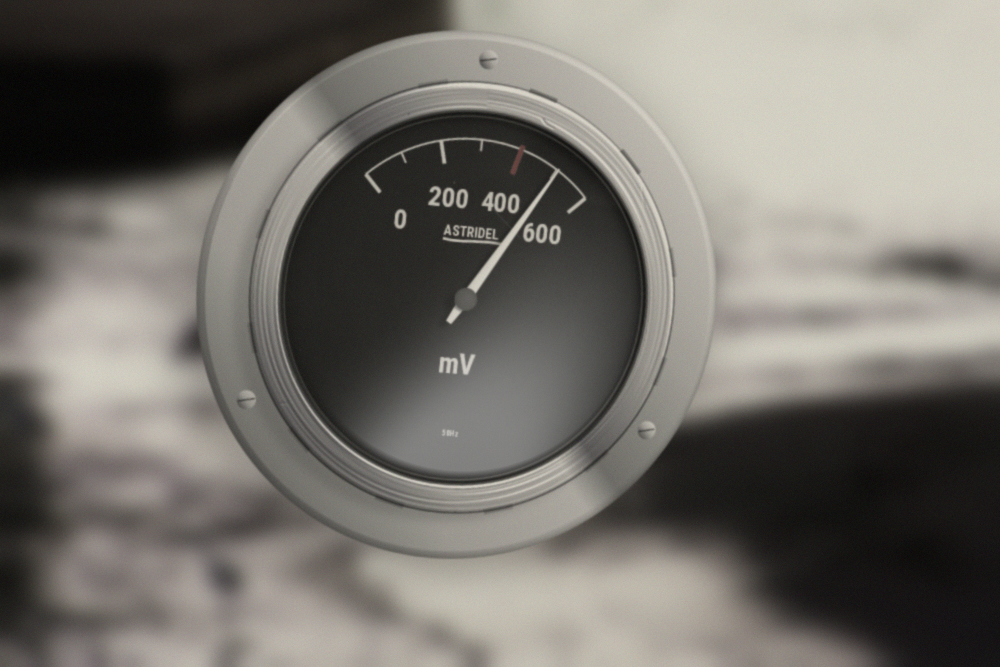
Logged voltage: 500 mV
